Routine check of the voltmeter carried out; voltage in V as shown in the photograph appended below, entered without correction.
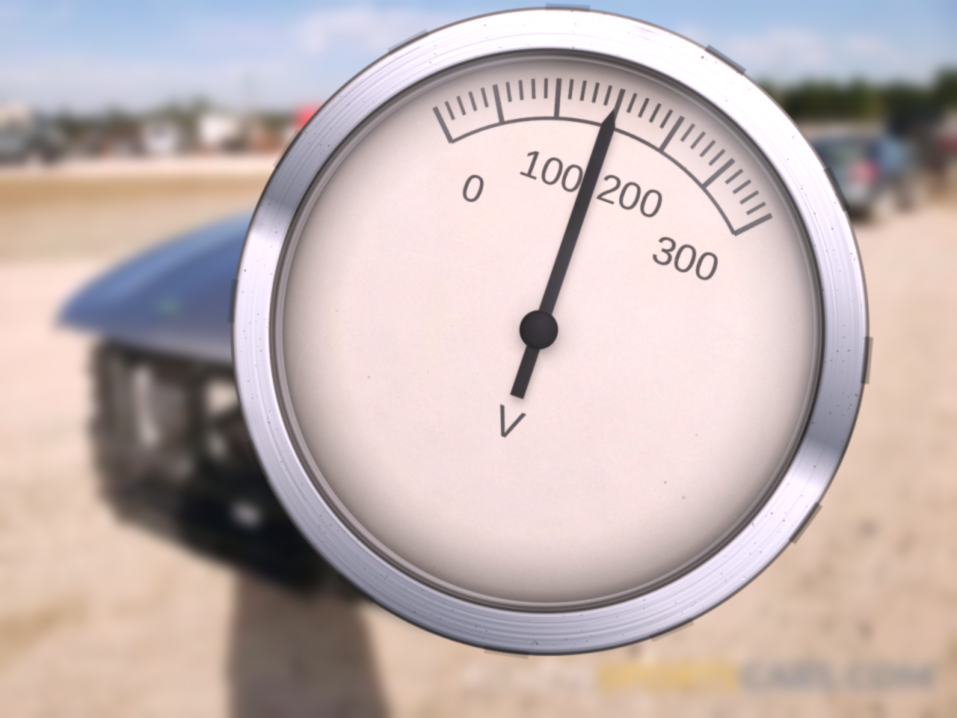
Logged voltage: 150 V
